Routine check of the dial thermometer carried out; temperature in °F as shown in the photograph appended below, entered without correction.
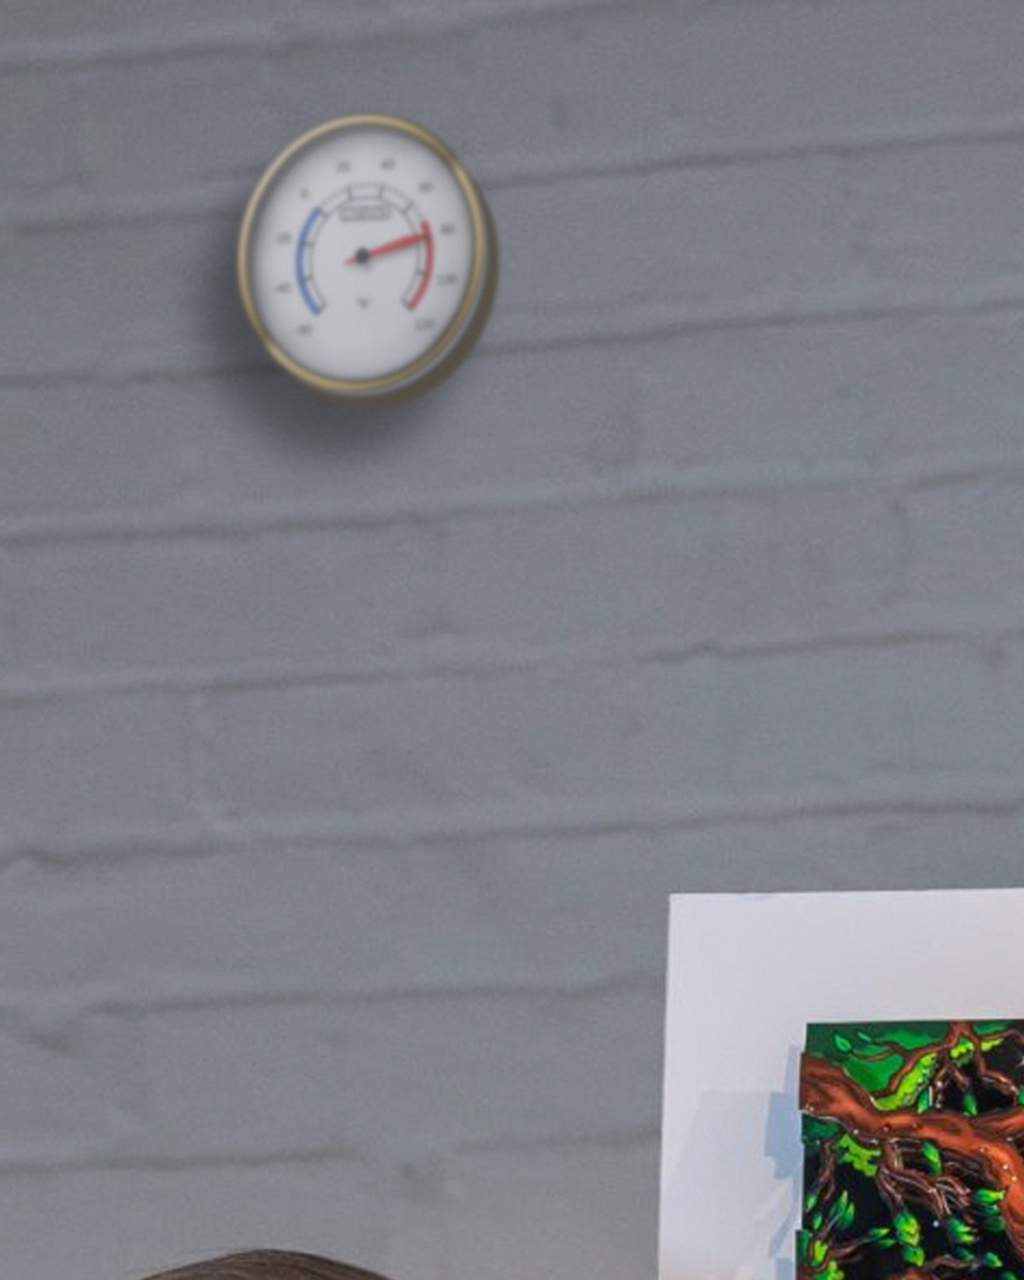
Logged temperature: 80 °F
